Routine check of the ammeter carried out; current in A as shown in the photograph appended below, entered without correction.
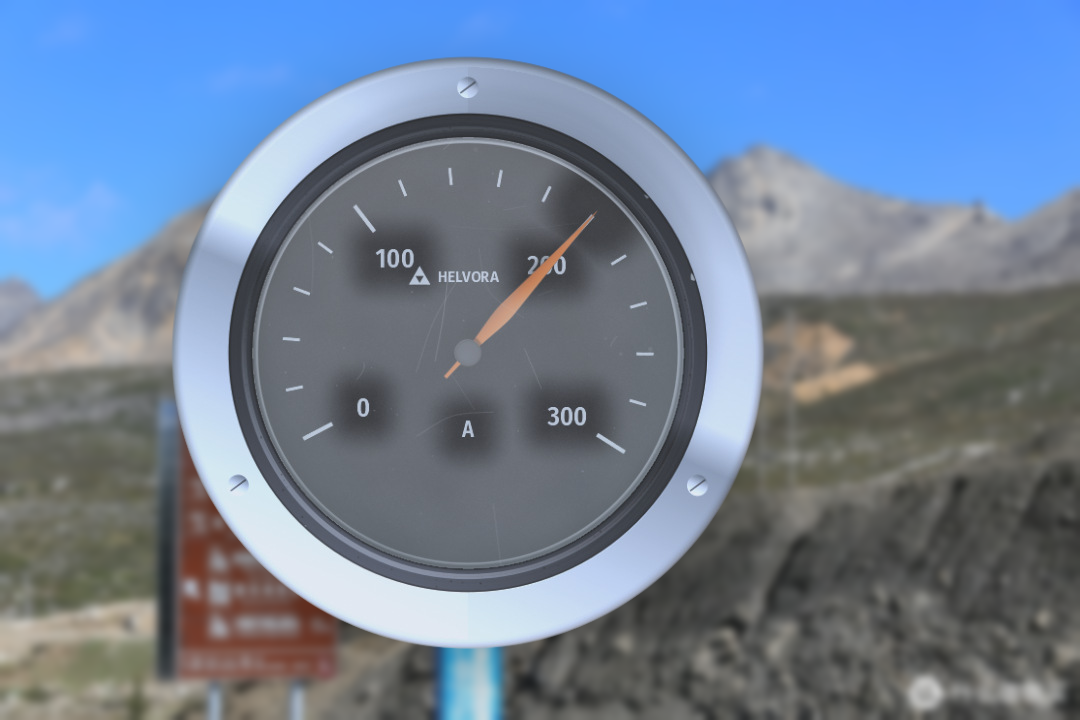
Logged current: 200 A
